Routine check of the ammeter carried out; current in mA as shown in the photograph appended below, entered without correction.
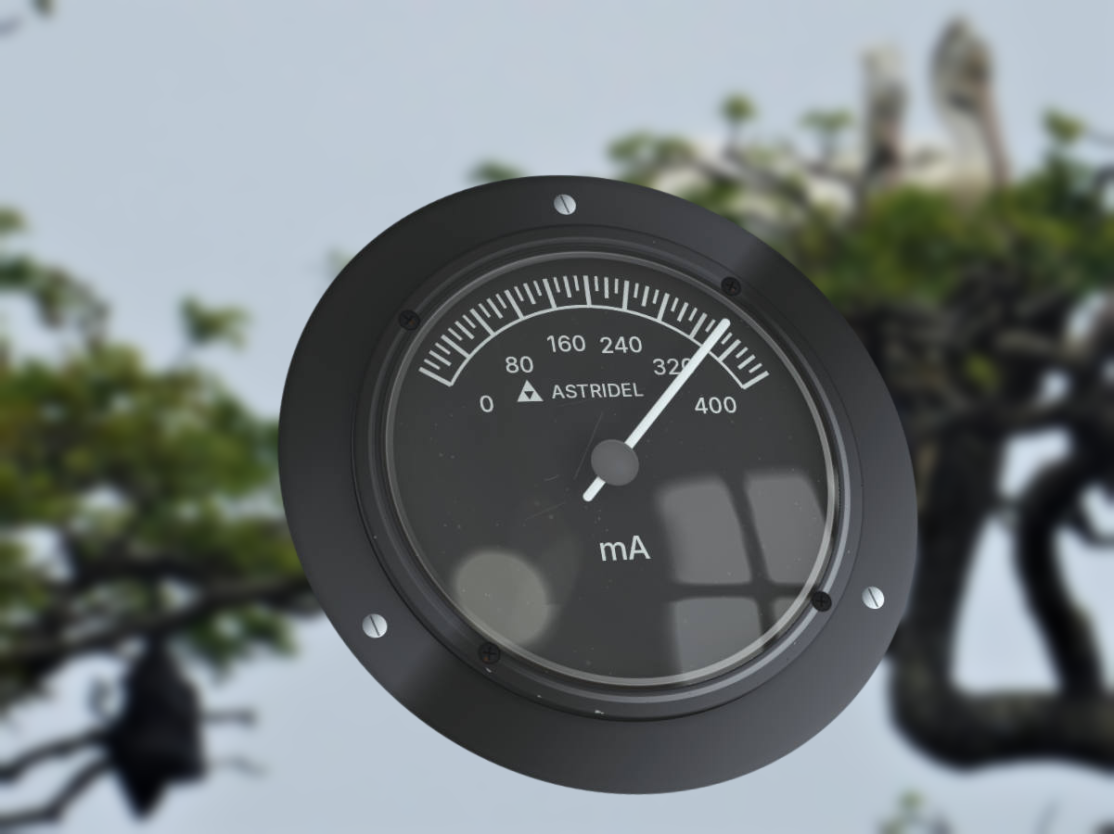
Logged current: 340 mA
